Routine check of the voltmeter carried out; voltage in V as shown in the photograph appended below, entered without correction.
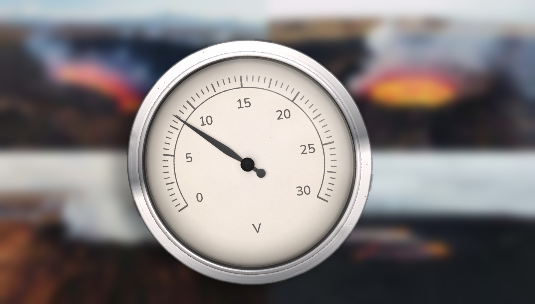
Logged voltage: 8.5 V
